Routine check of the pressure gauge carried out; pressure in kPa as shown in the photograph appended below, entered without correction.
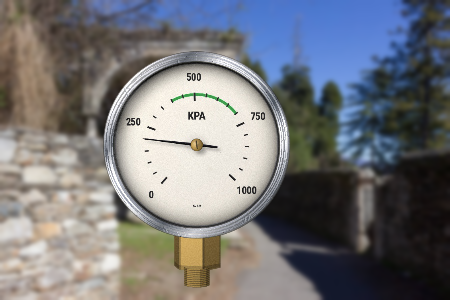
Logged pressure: 200 kPa
